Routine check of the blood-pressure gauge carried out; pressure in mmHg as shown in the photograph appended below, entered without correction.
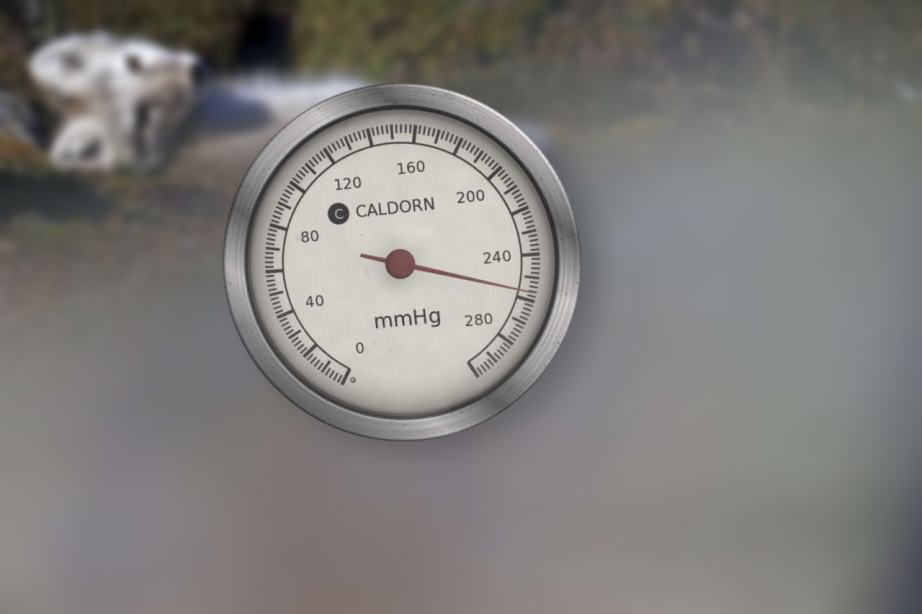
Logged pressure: 256 mmHg
